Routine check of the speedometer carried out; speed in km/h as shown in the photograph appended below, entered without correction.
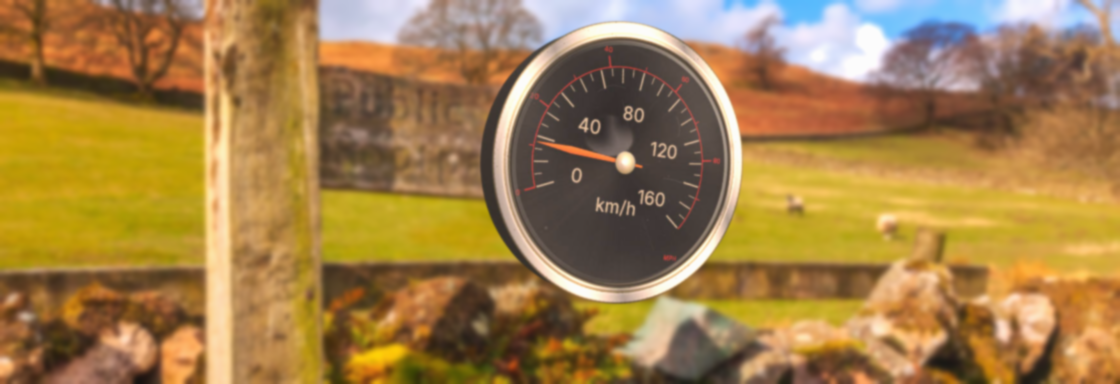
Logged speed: 17.5 km/h
